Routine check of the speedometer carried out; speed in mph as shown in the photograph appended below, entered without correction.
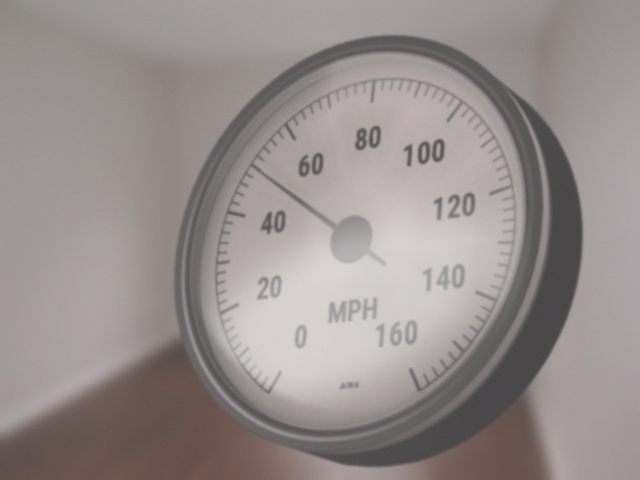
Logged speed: 50 mph
